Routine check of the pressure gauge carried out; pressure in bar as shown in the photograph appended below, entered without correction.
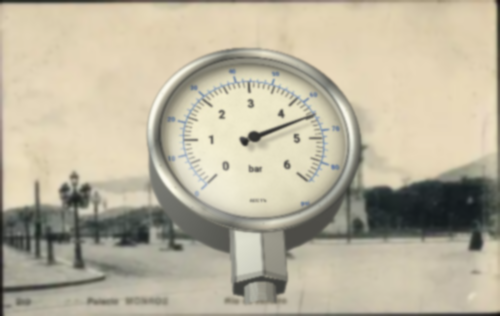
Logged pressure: 4.5 bar
